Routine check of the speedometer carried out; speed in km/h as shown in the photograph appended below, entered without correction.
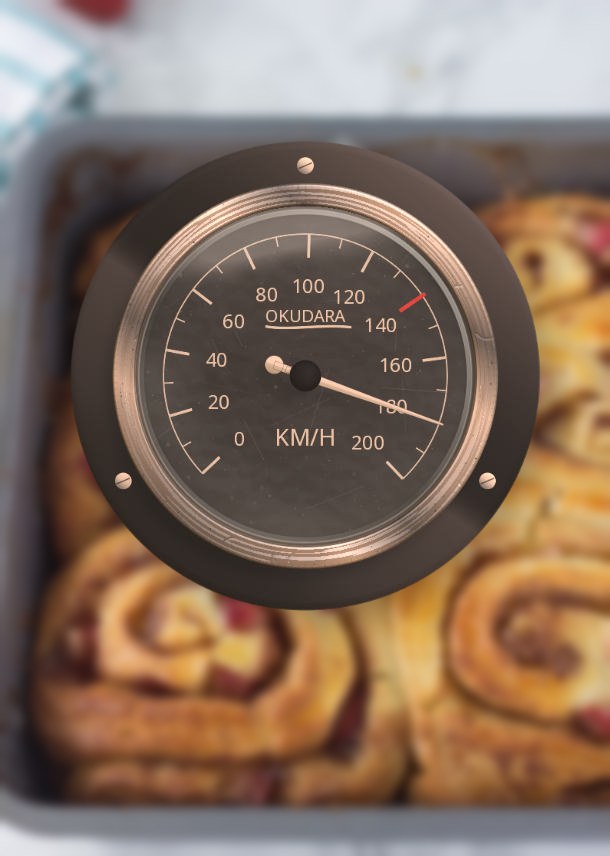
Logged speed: 180 km/h
